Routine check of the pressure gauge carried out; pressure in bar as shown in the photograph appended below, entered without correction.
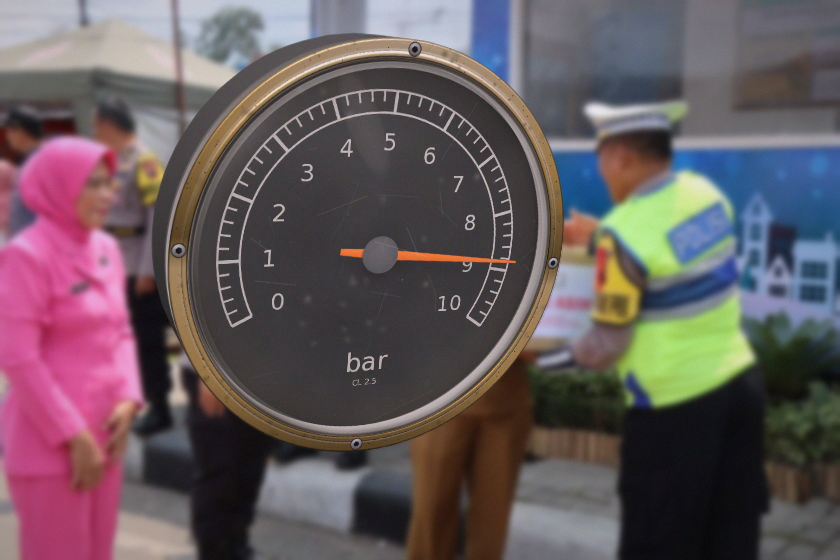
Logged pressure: 8.8 bar
